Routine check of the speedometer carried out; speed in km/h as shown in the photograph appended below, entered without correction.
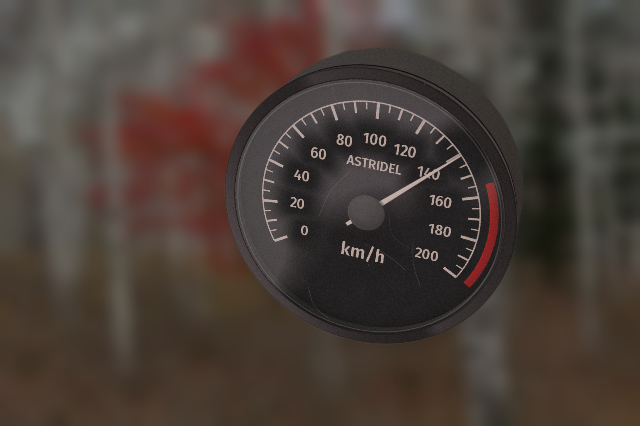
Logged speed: 140 km/h
